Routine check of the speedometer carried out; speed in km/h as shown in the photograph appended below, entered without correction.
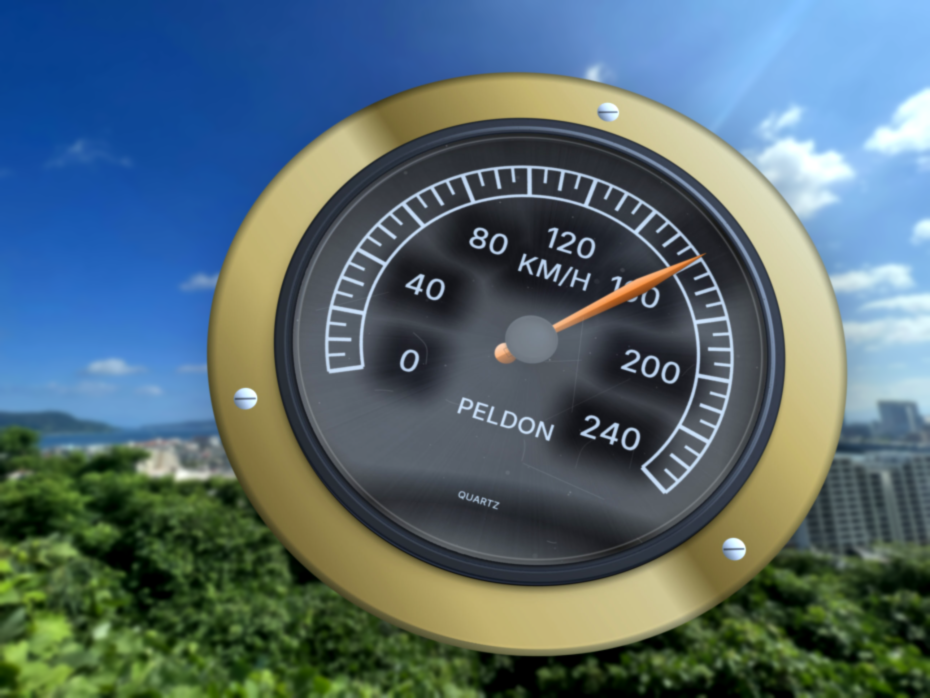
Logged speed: 160 km/h
